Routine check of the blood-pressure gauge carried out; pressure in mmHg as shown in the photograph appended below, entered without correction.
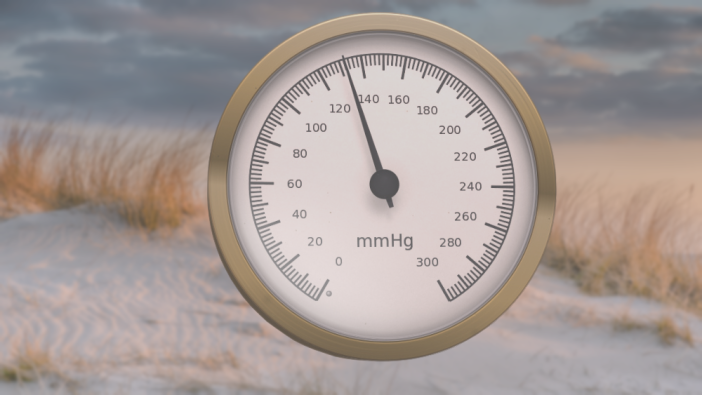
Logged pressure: 132 mmHg
